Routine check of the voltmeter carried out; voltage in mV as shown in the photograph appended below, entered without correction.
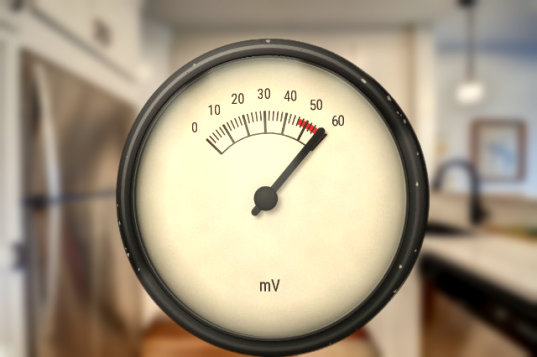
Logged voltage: 58 mV
